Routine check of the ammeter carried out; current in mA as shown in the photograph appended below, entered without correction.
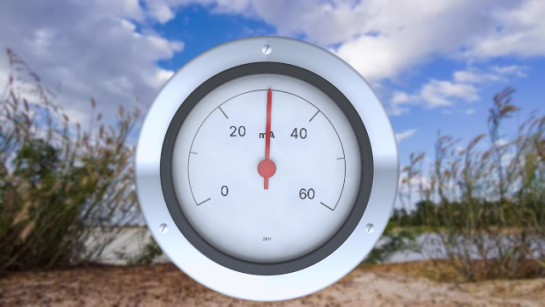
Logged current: 30 mA
